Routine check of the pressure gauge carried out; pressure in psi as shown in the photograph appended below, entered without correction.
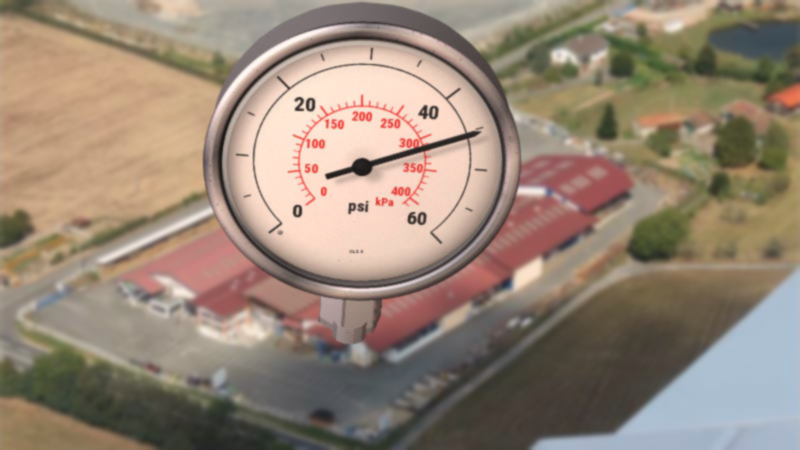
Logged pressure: 45 psi
